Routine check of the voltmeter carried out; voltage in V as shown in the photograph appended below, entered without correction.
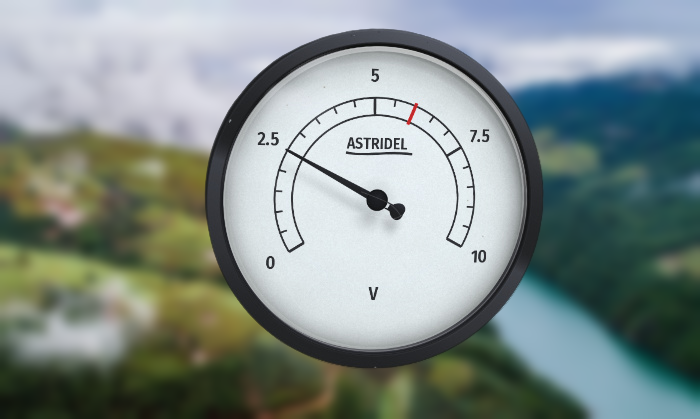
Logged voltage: 2.5 V
